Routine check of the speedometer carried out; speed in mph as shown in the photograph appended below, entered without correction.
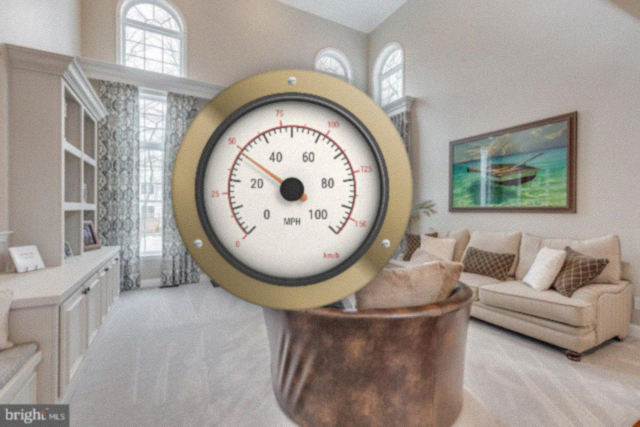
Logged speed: 30 mph
